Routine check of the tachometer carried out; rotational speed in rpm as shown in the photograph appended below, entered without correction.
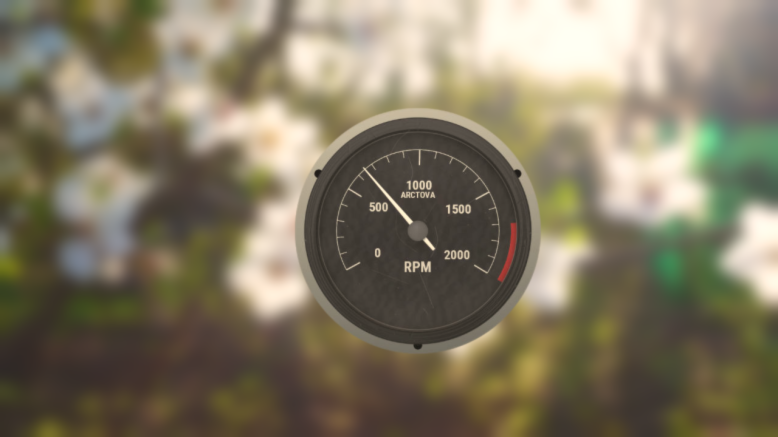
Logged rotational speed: 650 rpm
